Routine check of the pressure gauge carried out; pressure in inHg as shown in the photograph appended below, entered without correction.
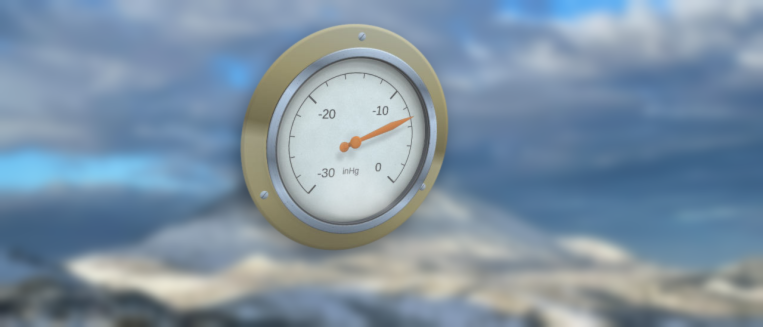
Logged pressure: -7 inHg
